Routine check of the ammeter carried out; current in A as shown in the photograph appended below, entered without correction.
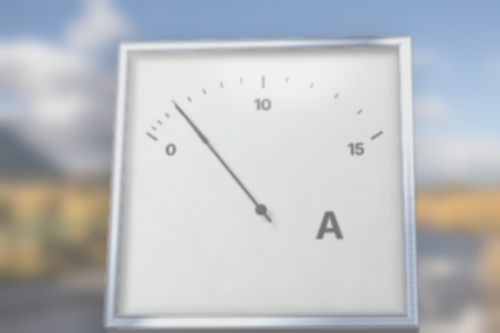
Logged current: 5 A
